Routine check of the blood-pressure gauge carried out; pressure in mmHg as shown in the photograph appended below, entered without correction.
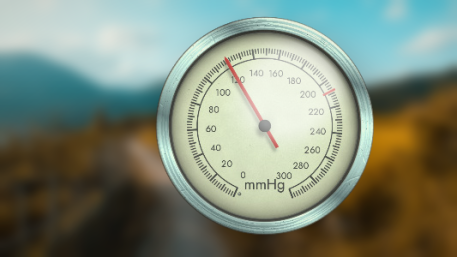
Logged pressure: 120 mmHg
